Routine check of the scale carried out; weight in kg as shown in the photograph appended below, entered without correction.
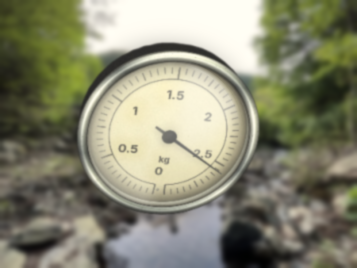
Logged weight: 2.55 kg
